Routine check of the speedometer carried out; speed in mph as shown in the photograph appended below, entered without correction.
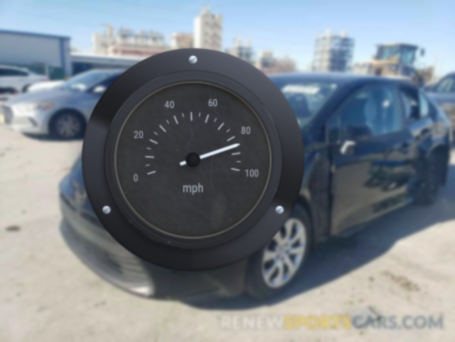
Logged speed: 85 mph
